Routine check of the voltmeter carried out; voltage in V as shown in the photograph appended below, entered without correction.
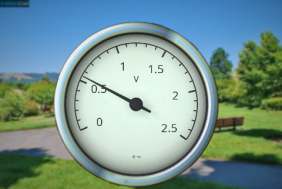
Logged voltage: 0.55 V
